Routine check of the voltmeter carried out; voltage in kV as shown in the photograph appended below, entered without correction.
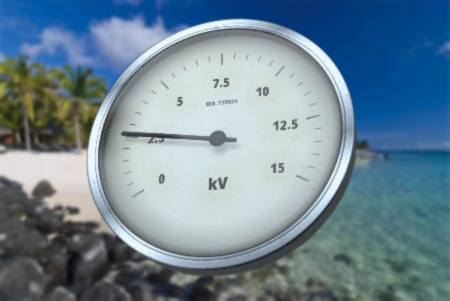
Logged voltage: 2.5 kV
